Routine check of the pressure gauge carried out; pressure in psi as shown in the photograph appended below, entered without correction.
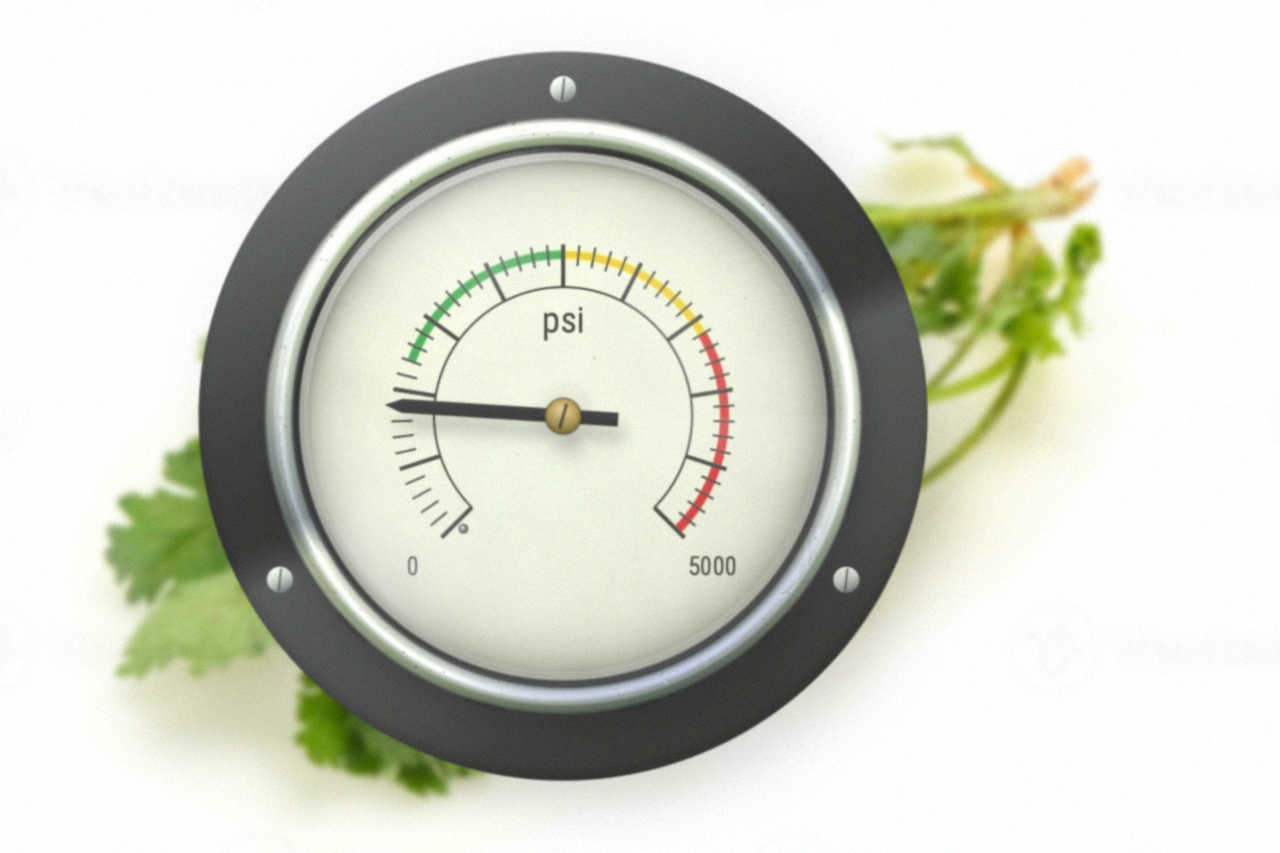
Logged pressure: 900 psi
